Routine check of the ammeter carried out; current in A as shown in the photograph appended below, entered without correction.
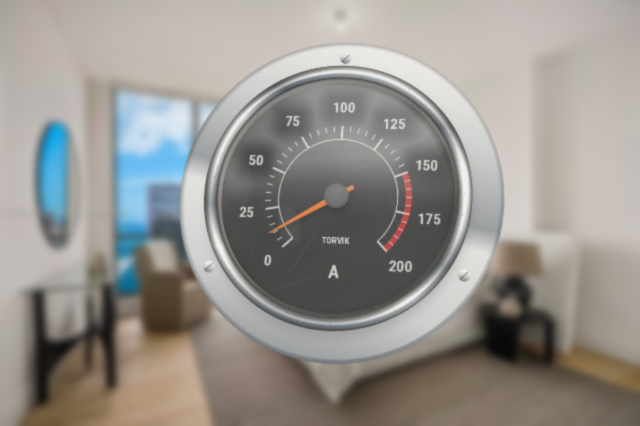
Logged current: 10 A
